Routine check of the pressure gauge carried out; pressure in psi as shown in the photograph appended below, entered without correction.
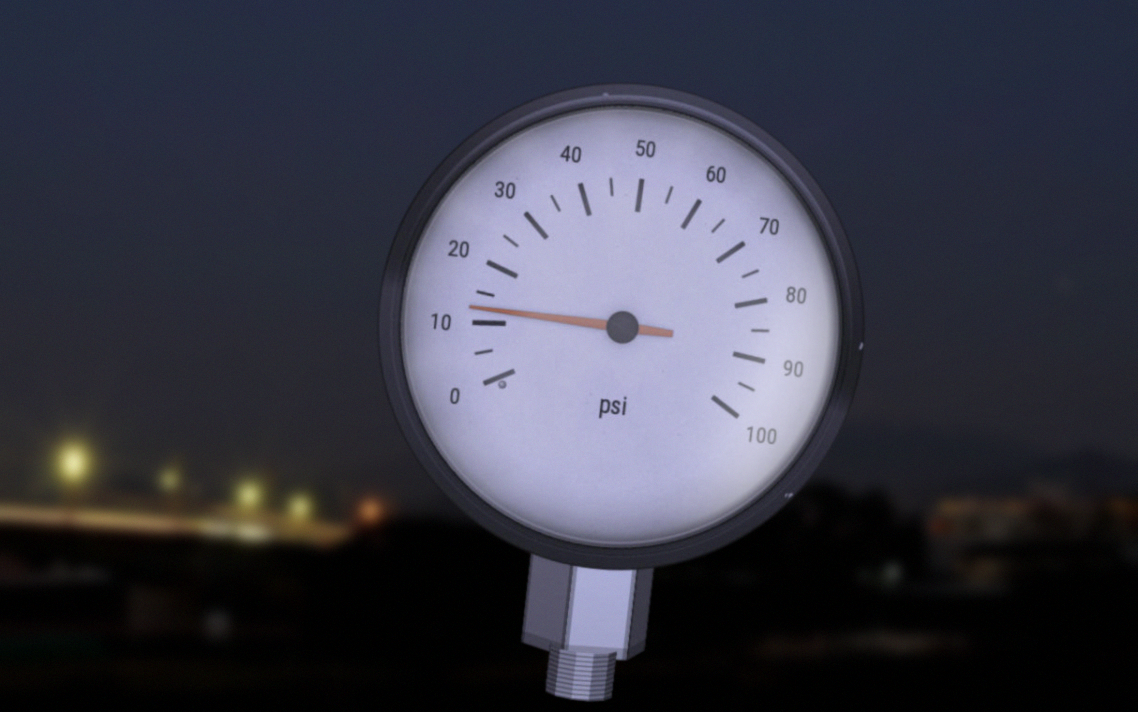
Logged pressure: 12.5 psi
